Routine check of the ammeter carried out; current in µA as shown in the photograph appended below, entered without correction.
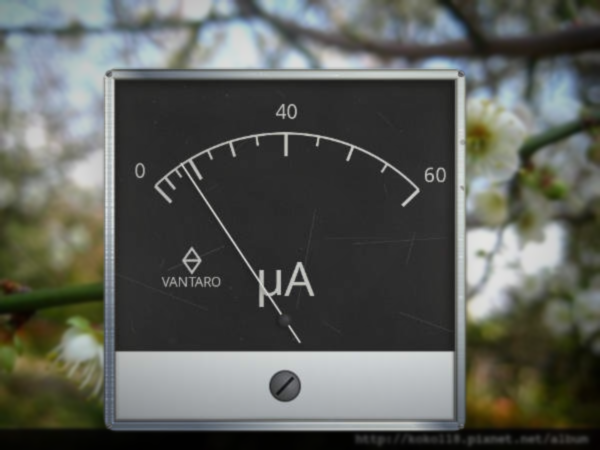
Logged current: 17.5 µA
